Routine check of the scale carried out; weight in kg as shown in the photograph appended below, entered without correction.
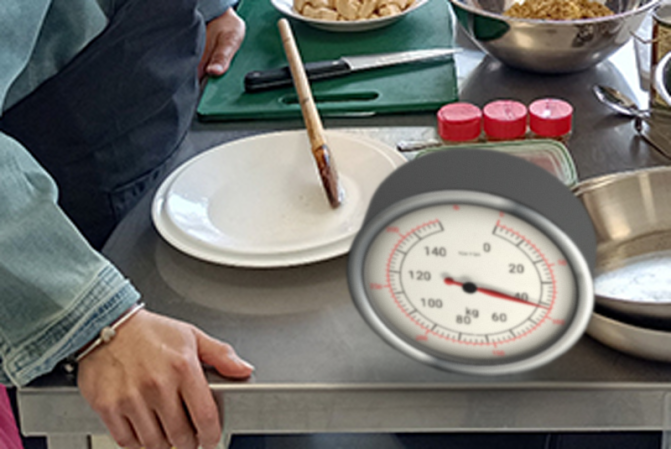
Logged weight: 40 kg
